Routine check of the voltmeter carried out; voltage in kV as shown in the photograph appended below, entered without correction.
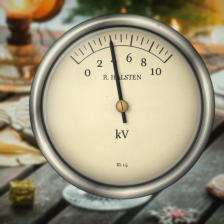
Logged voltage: 4 kV
